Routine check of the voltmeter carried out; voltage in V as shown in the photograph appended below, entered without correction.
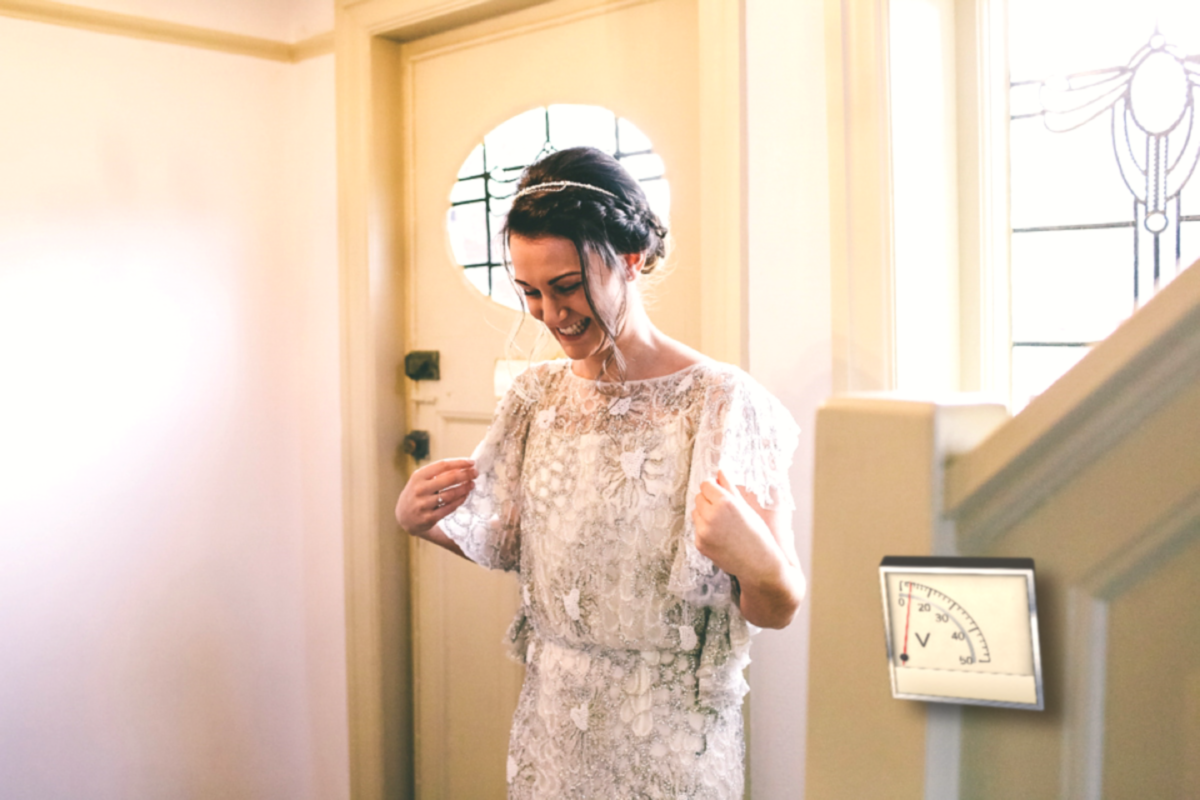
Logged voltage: 10 V
